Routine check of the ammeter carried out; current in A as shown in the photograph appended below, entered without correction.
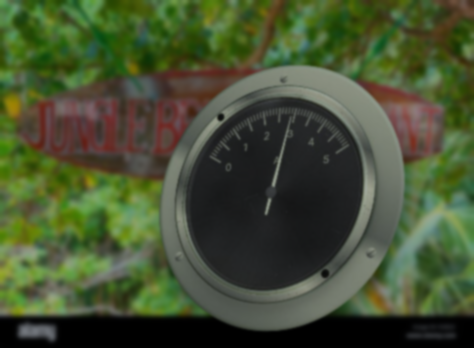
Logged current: 3 A
